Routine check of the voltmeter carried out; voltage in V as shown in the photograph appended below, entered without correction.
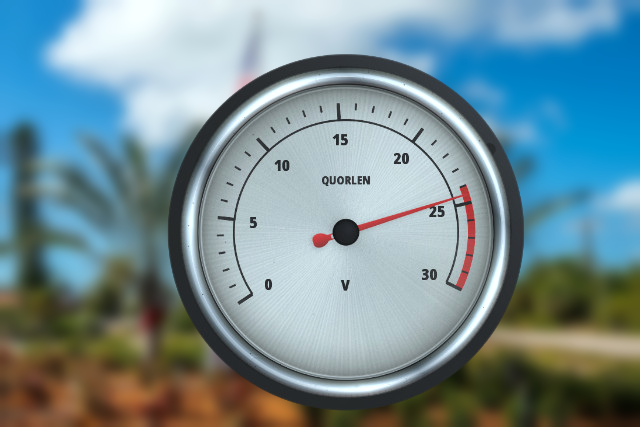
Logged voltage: 24.5 V
